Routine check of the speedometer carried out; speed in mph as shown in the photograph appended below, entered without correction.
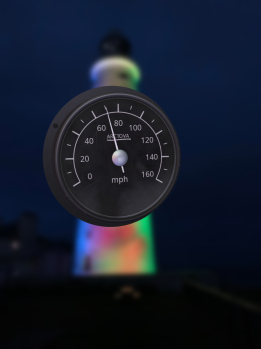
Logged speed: 70 mph
